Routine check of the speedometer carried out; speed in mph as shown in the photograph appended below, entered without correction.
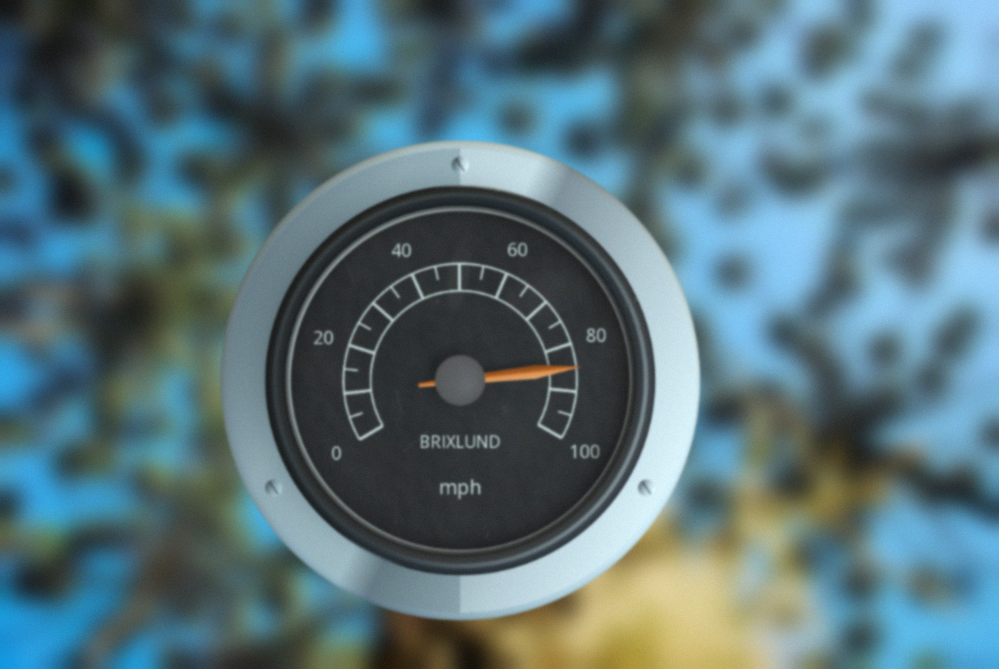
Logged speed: 85 mph
